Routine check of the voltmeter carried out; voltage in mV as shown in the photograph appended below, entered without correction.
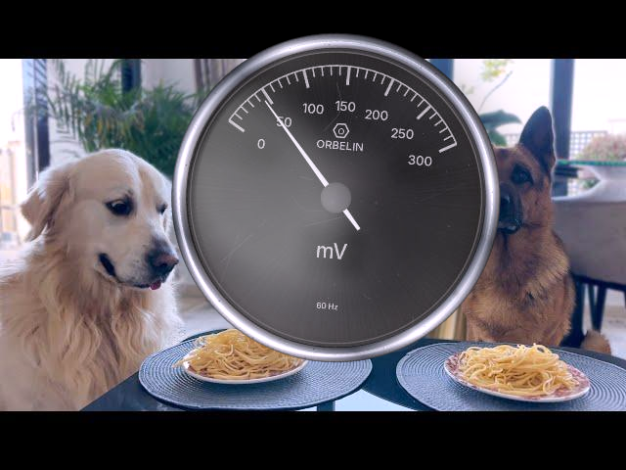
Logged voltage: 45 mV
